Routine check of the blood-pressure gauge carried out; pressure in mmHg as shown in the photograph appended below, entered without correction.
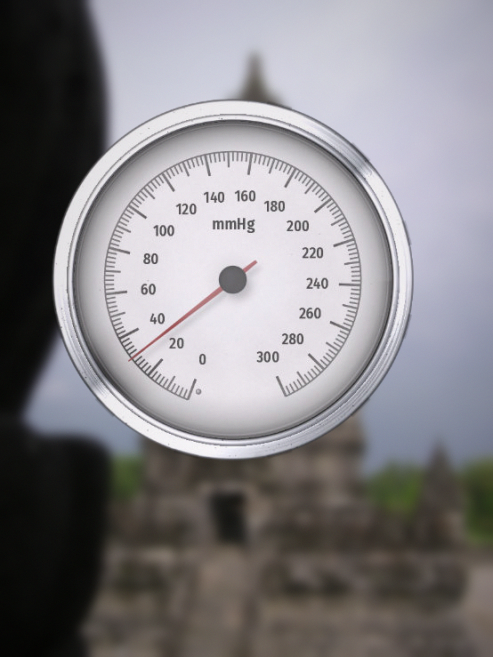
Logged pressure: 30 mmHg
